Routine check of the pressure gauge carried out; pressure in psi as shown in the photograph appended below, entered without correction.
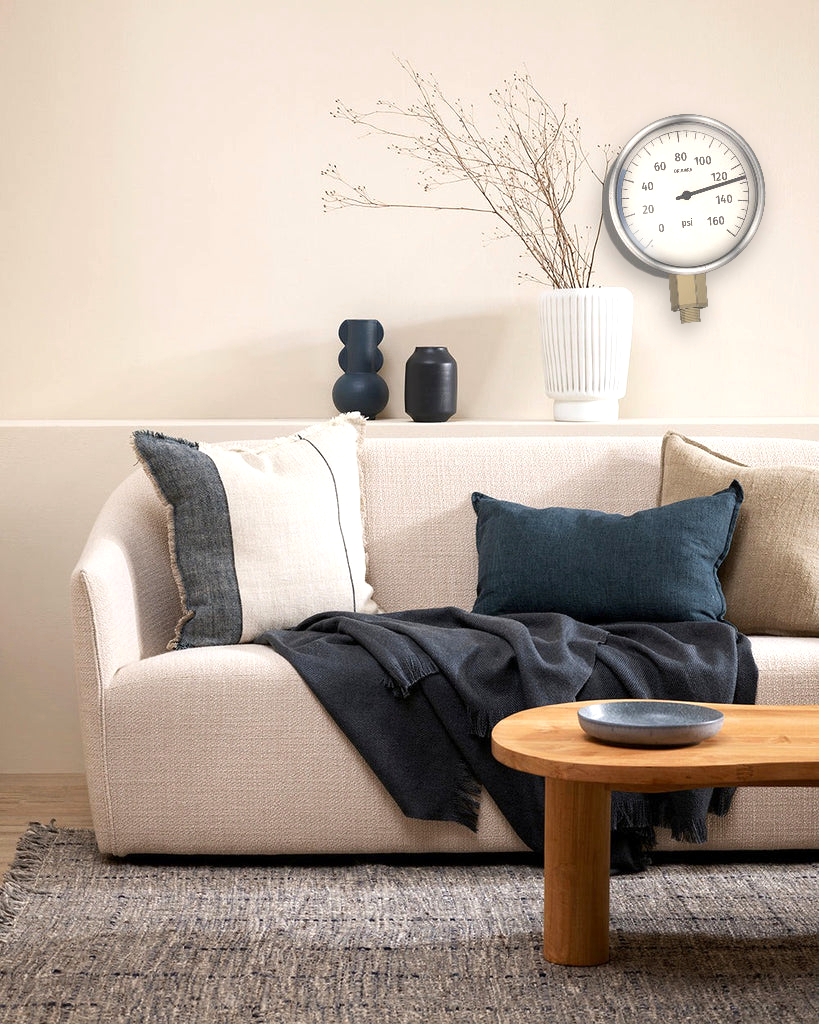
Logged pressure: 127.5 psi
